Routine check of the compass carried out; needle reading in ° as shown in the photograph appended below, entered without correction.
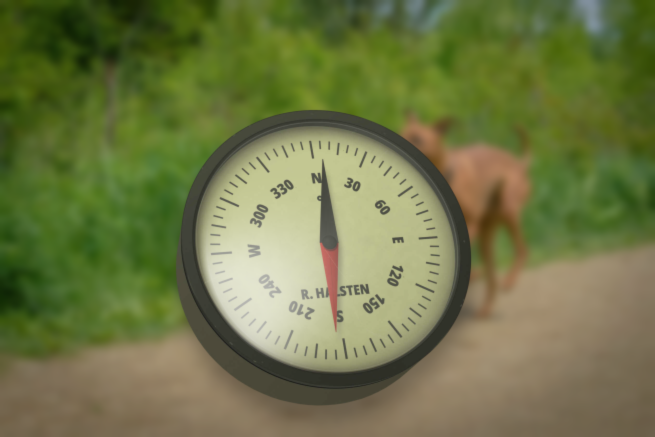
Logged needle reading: 185 °
